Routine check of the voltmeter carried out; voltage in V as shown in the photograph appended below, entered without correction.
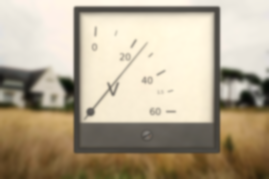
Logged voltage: 25 V
